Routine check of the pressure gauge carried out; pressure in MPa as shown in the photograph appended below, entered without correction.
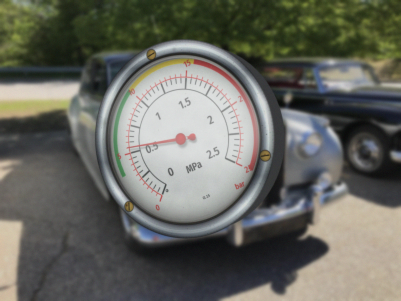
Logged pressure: 0.55 MPa
